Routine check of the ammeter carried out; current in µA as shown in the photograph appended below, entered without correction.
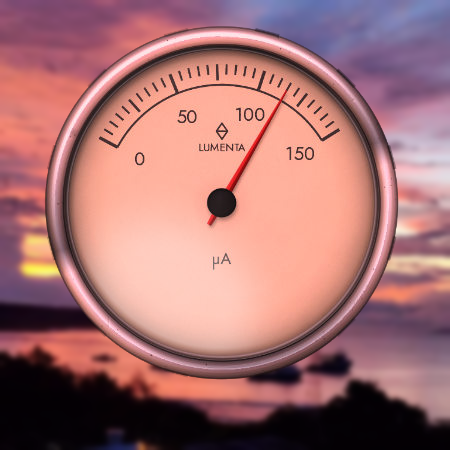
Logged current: 115 µA
